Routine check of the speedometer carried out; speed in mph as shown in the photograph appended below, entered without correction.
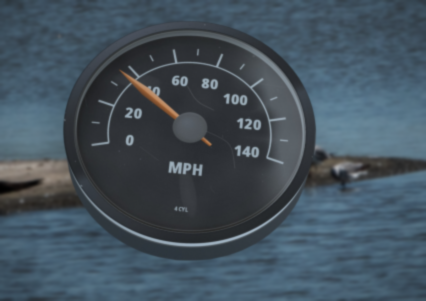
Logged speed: 35 mph
